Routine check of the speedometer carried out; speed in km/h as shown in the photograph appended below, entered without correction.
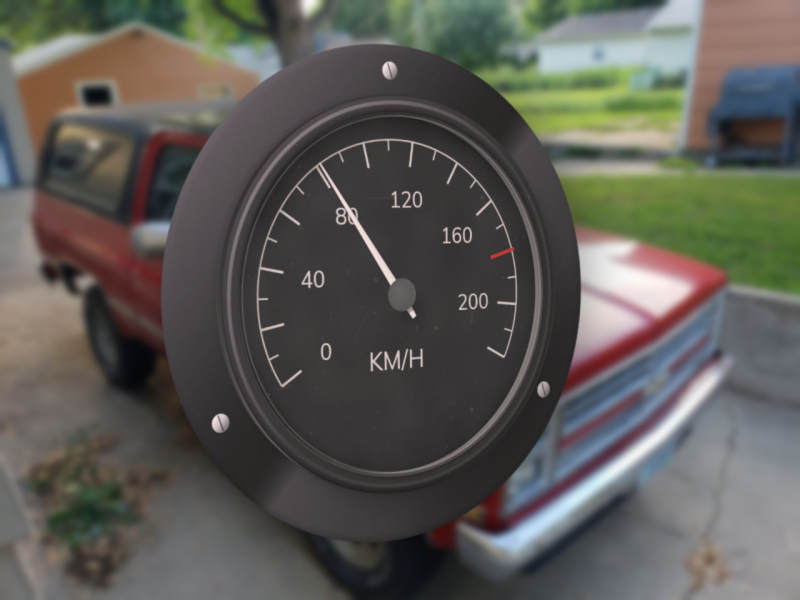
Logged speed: 80 km/h
